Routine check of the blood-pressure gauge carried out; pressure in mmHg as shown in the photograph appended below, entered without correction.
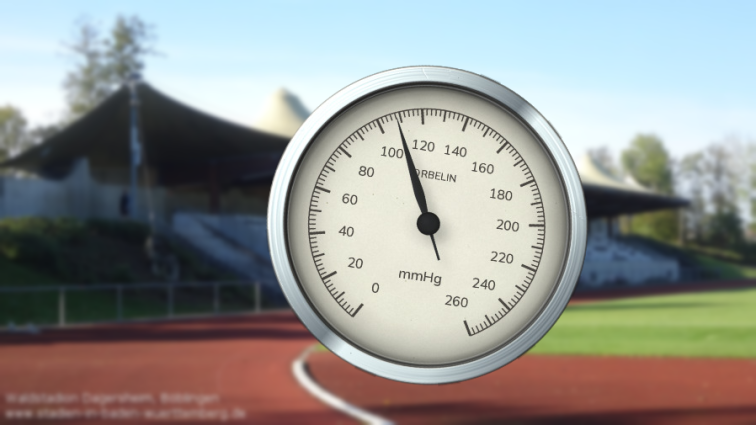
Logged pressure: 108 mmHg
